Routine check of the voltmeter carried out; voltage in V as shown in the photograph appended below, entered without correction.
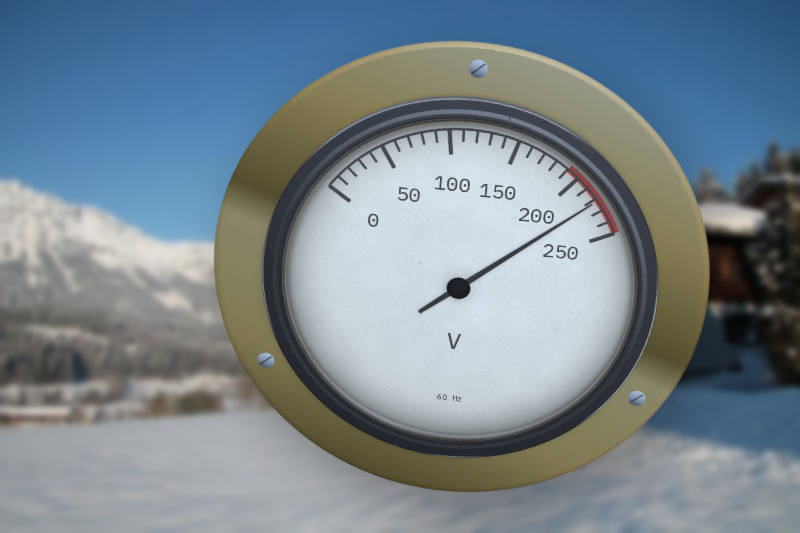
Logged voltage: 220 V
